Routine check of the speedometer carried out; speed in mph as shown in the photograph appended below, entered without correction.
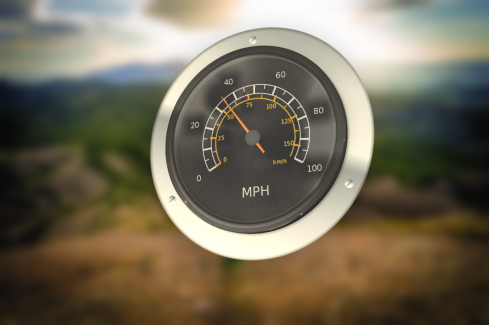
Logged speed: 35 mph
